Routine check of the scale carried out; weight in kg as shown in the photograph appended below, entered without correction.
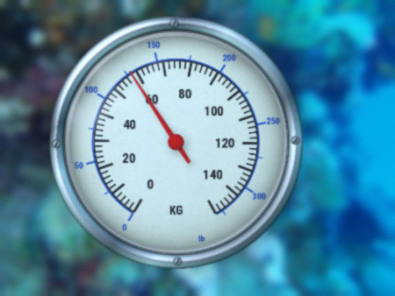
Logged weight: 58 kg
